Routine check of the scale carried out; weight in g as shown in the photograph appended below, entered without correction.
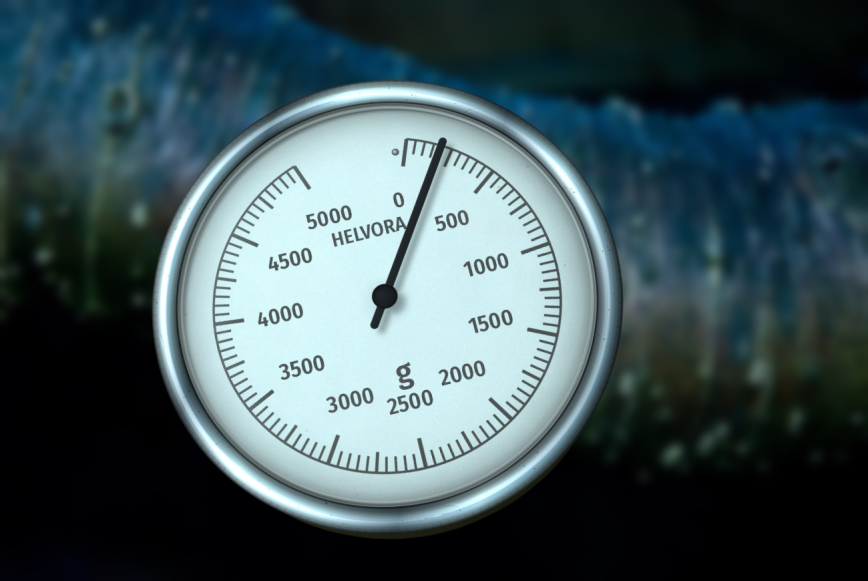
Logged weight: 200 g
